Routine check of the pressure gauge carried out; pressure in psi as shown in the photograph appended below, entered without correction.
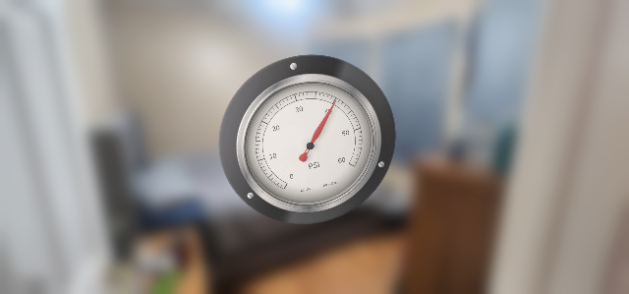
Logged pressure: 40 psi
